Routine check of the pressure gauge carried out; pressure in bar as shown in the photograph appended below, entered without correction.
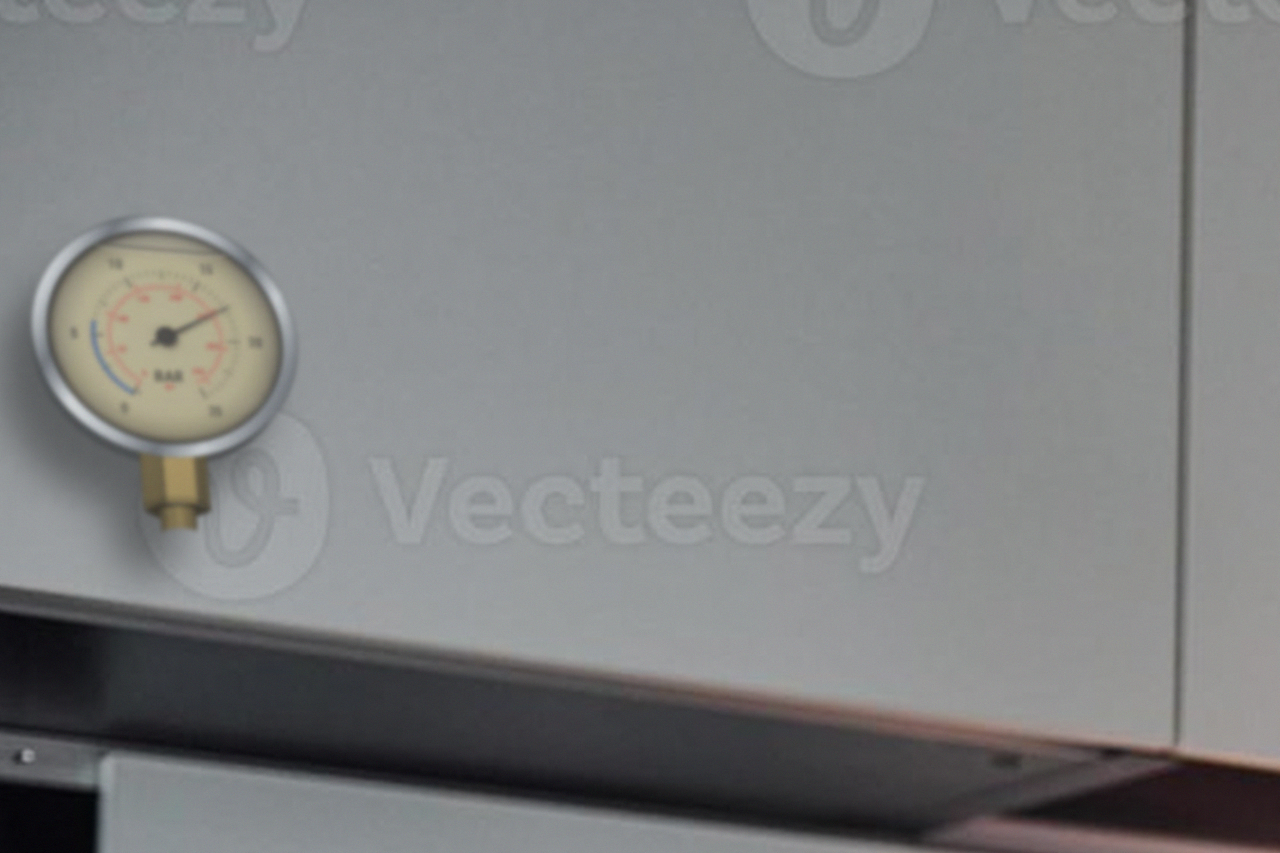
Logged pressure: 17.5 bar
